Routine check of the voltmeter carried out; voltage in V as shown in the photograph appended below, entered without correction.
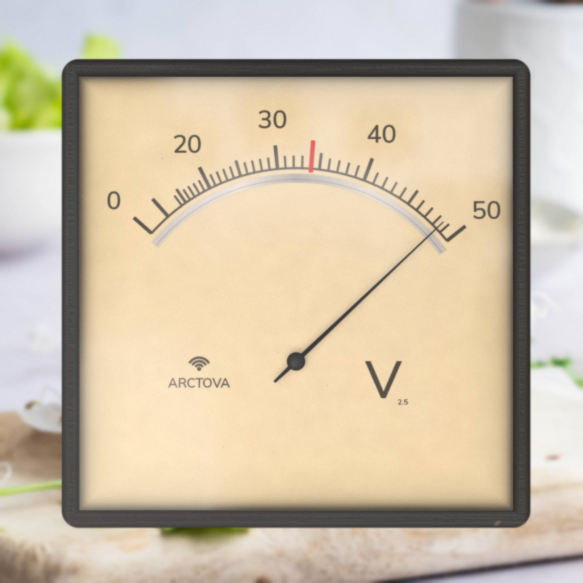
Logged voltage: 48.5 V
